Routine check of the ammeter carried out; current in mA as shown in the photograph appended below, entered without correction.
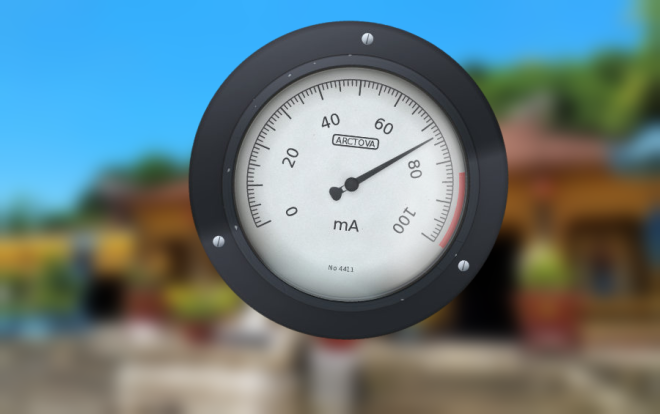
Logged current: 73 mA
